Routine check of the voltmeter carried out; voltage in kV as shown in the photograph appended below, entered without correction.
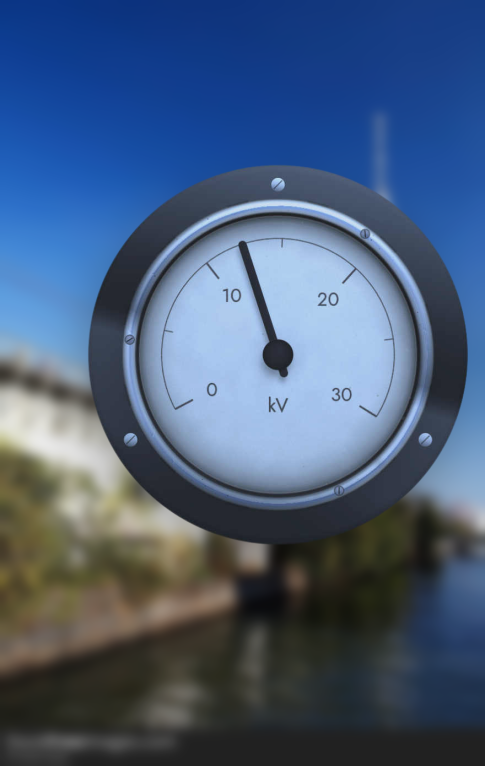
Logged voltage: 12.5 kV
